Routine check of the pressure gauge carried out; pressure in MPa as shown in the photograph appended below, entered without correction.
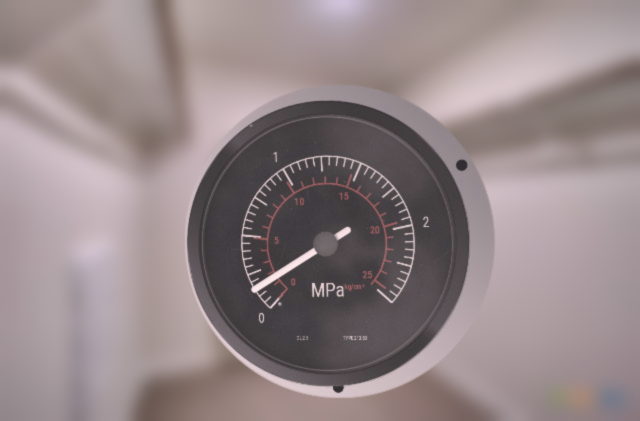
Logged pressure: 0.15 MPa
